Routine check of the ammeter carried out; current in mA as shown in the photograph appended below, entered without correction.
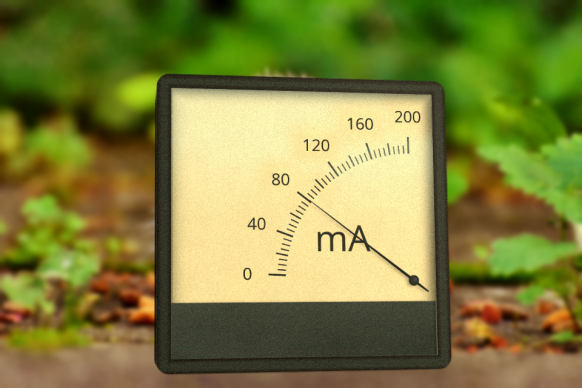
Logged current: 80 mA
